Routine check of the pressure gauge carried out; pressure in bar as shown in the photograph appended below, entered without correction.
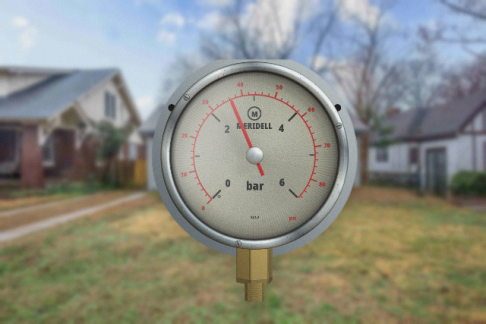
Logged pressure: 2.5 bar
